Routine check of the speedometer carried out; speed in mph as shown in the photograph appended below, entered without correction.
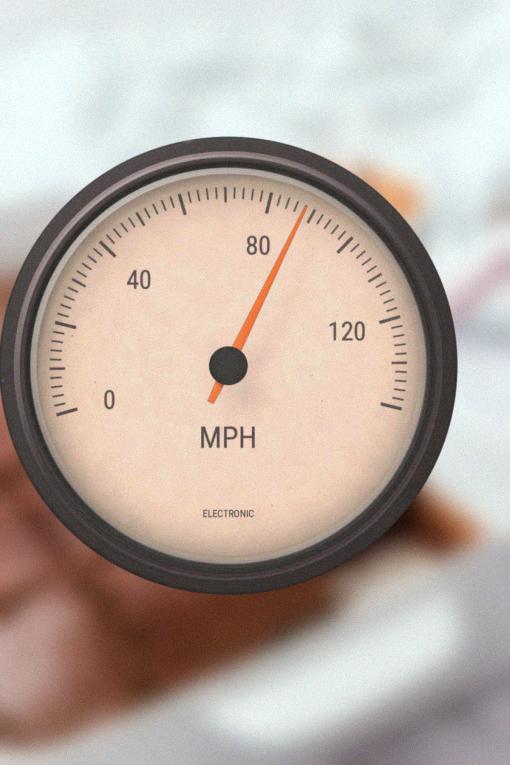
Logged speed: 88 mph
